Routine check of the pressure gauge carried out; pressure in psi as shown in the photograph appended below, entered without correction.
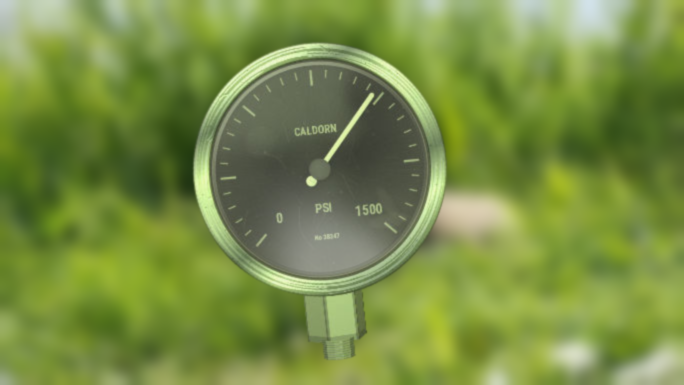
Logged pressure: 975 psi
